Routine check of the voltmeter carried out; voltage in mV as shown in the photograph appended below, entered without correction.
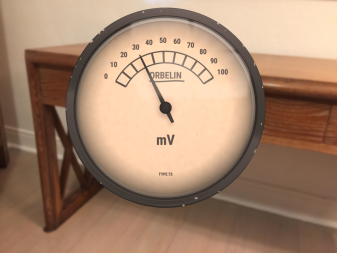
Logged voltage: 30 mV
